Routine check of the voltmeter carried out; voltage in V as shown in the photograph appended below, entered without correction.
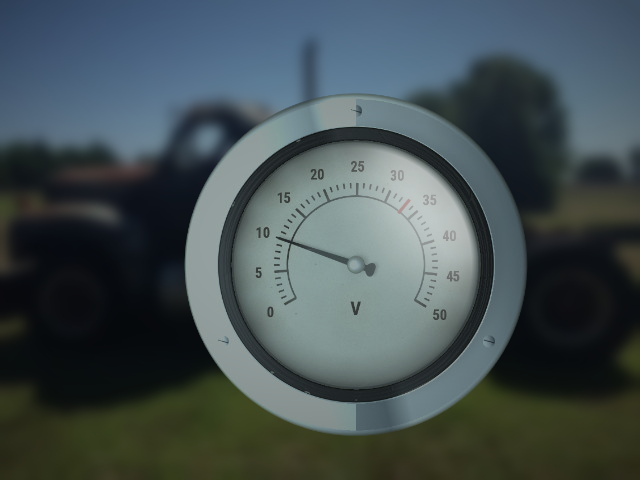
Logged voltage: 10 V
